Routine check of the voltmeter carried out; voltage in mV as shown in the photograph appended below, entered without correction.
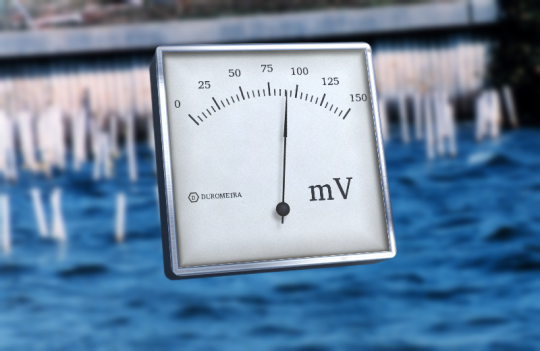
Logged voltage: 90 mV
